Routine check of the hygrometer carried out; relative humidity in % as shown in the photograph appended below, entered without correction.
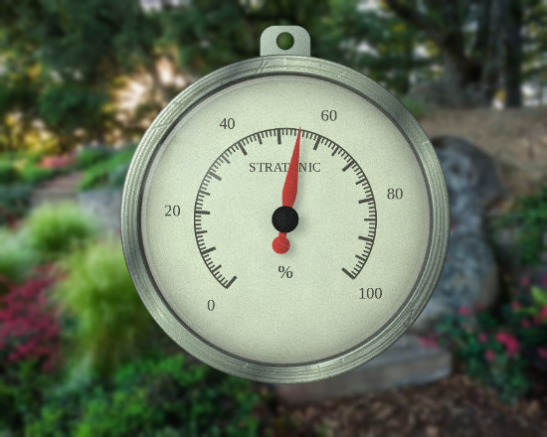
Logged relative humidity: 55 %
